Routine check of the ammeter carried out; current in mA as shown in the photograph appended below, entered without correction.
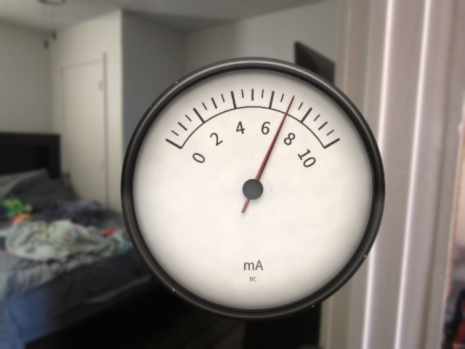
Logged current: 7 mA
